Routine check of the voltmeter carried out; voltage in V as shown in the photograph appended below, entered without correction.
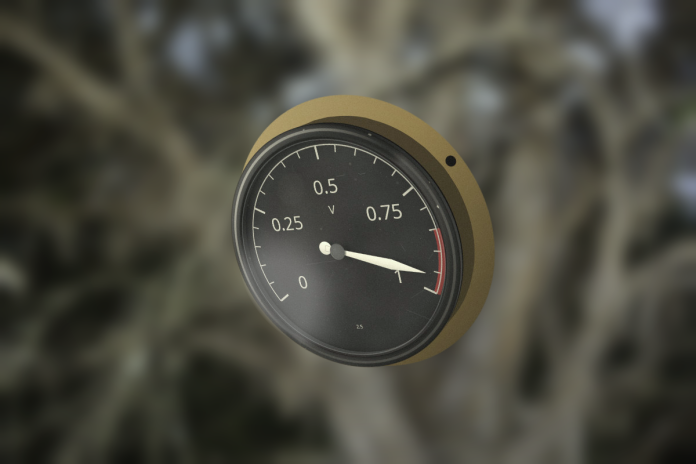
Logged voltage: 0.95 V
